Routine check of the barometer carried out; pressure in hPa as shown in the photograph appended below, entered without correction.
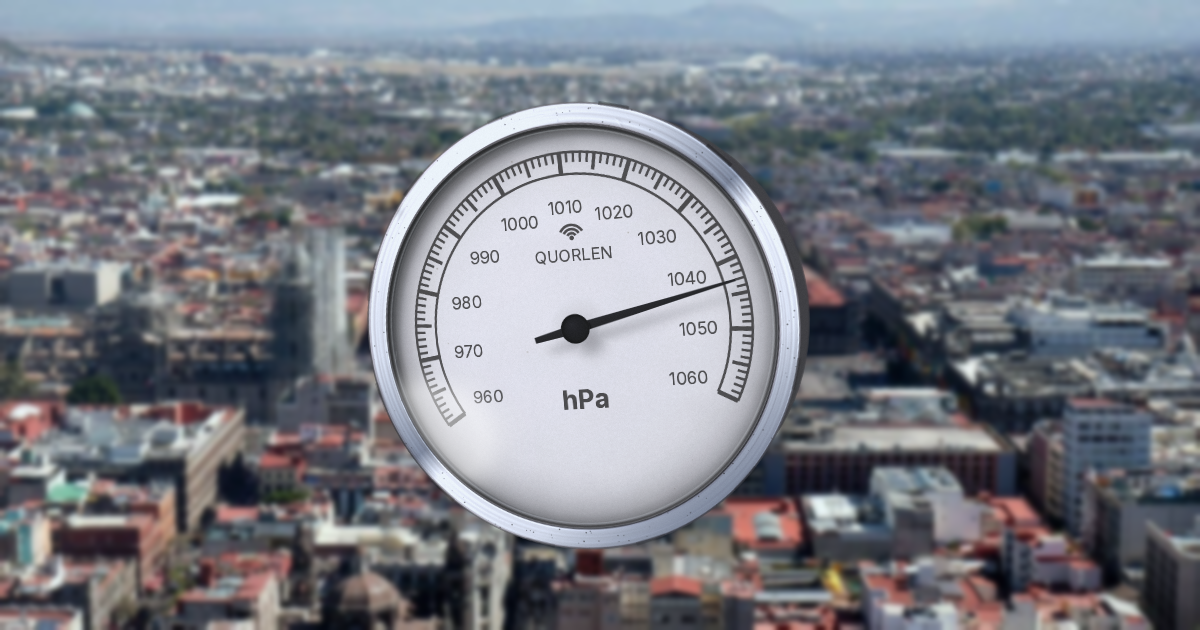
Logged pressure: 1043 hPa
